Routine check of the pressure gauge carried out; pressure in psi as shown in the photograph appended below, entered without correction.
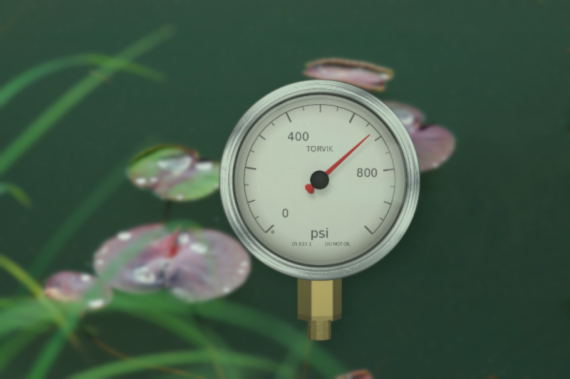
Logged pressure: 675 psi
